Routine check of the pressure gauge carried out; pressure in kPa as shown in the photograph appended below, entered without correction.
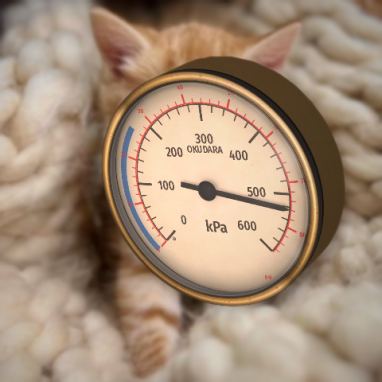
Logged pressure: 520 kPa
